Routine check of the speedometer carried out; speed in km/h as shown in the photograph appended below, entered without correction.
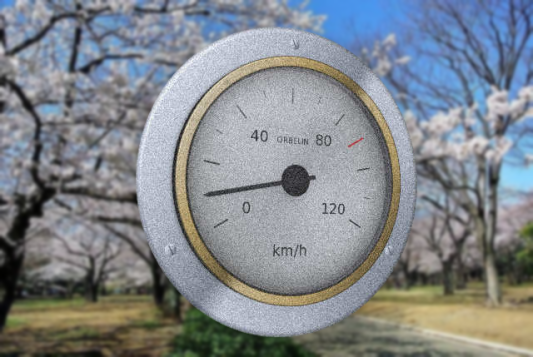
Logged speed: 10 km/h
